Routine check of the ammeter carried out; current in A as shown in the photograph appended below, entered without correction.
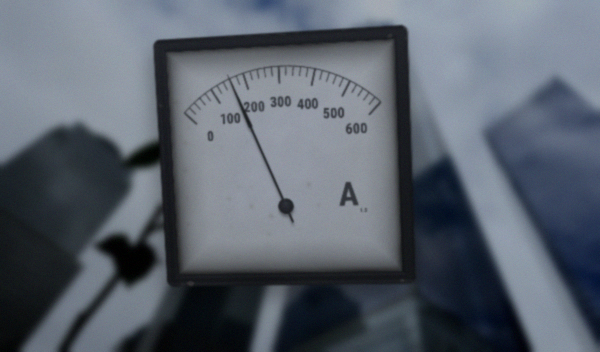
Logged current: 160 A
